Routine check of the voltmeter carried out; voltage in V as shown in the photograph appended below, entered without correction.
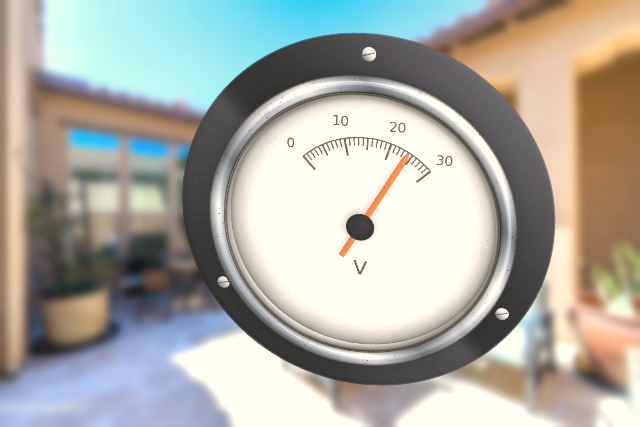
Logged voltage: 24 V
